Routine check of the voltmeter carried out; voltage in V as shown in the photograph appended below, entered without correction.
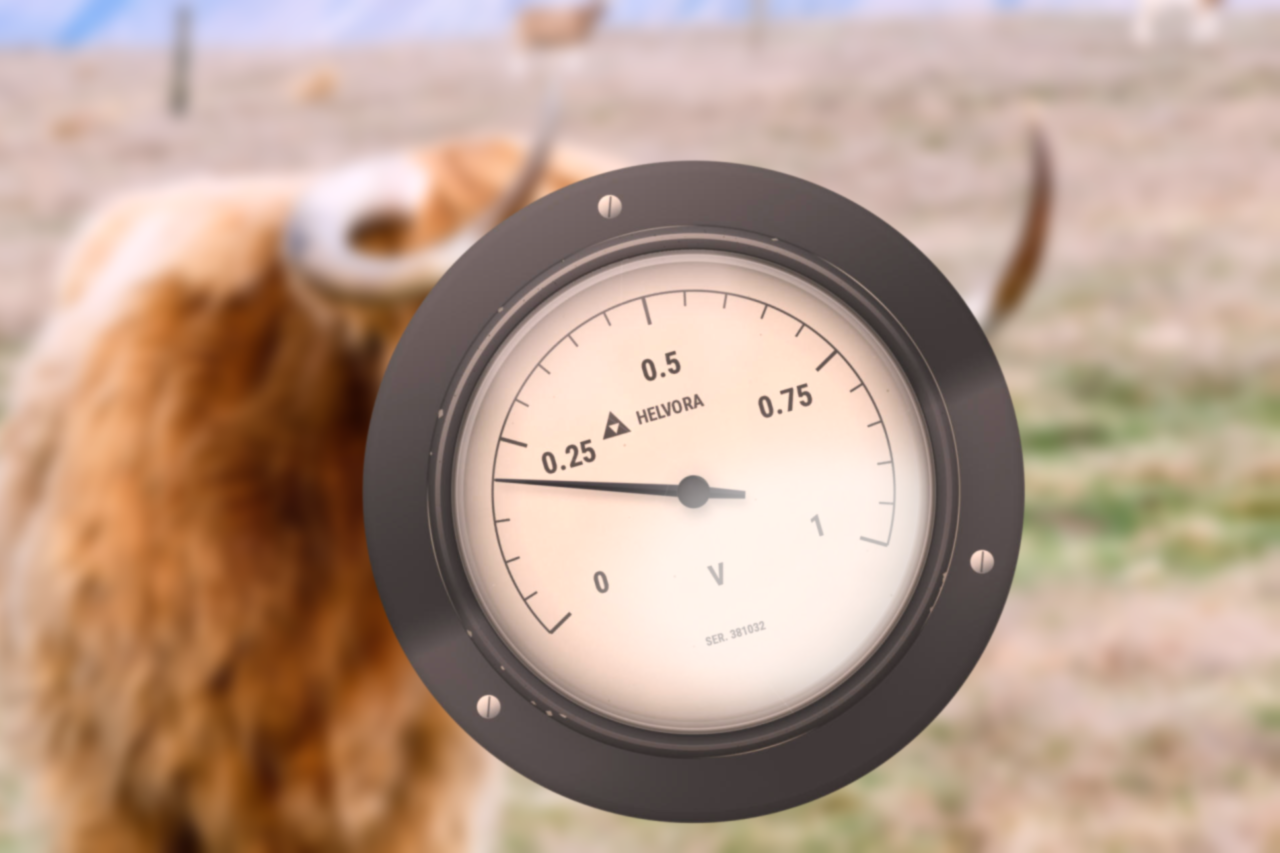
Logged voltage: 0.2 V
